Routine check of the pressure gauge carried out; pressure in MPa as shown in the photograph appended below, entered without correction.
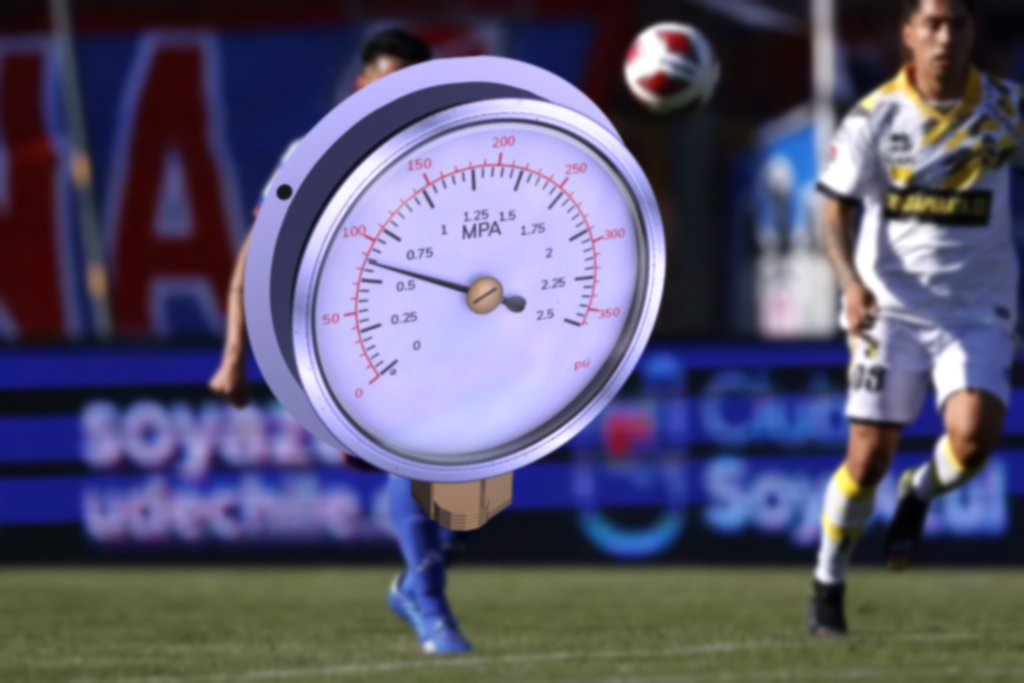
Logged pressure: 0.6 MPa
